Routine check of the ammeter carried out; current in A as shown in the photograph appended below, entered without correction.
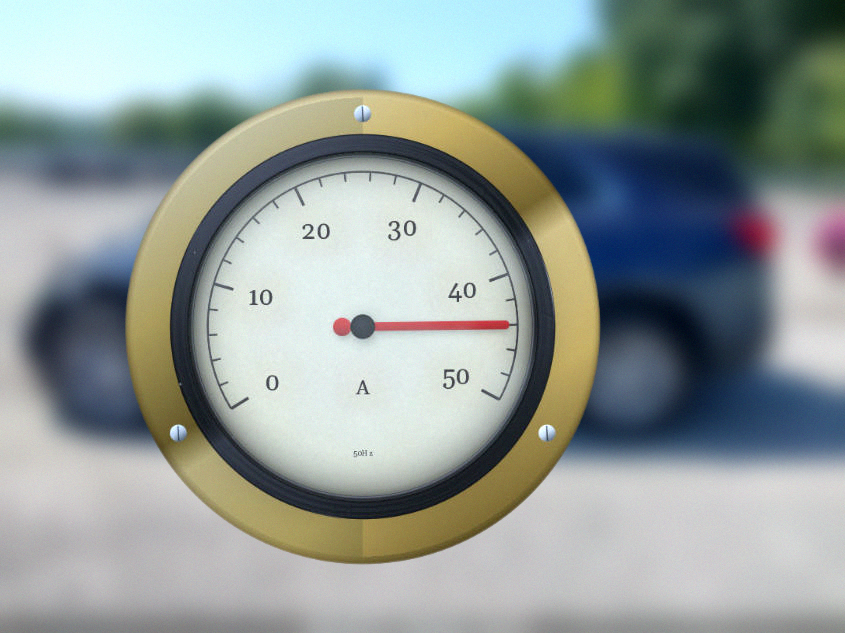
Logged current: 44 A
